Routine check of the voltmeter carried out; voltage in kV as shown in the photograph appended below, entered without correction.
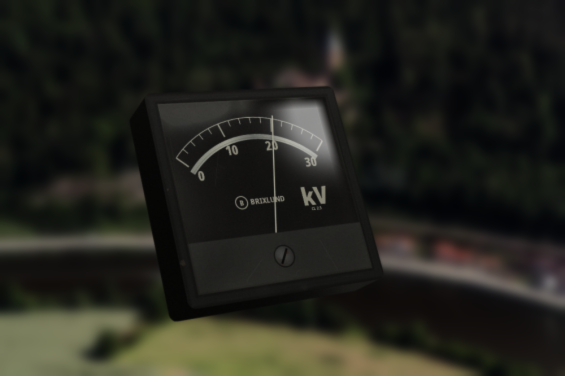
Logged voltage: 20 kV
